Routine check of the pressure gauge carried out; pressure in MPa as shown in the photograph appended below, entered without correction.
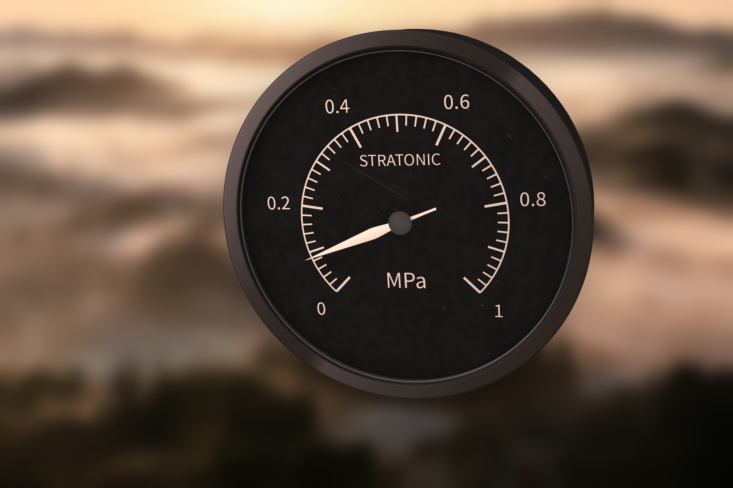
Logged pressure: 0.09 MPa
